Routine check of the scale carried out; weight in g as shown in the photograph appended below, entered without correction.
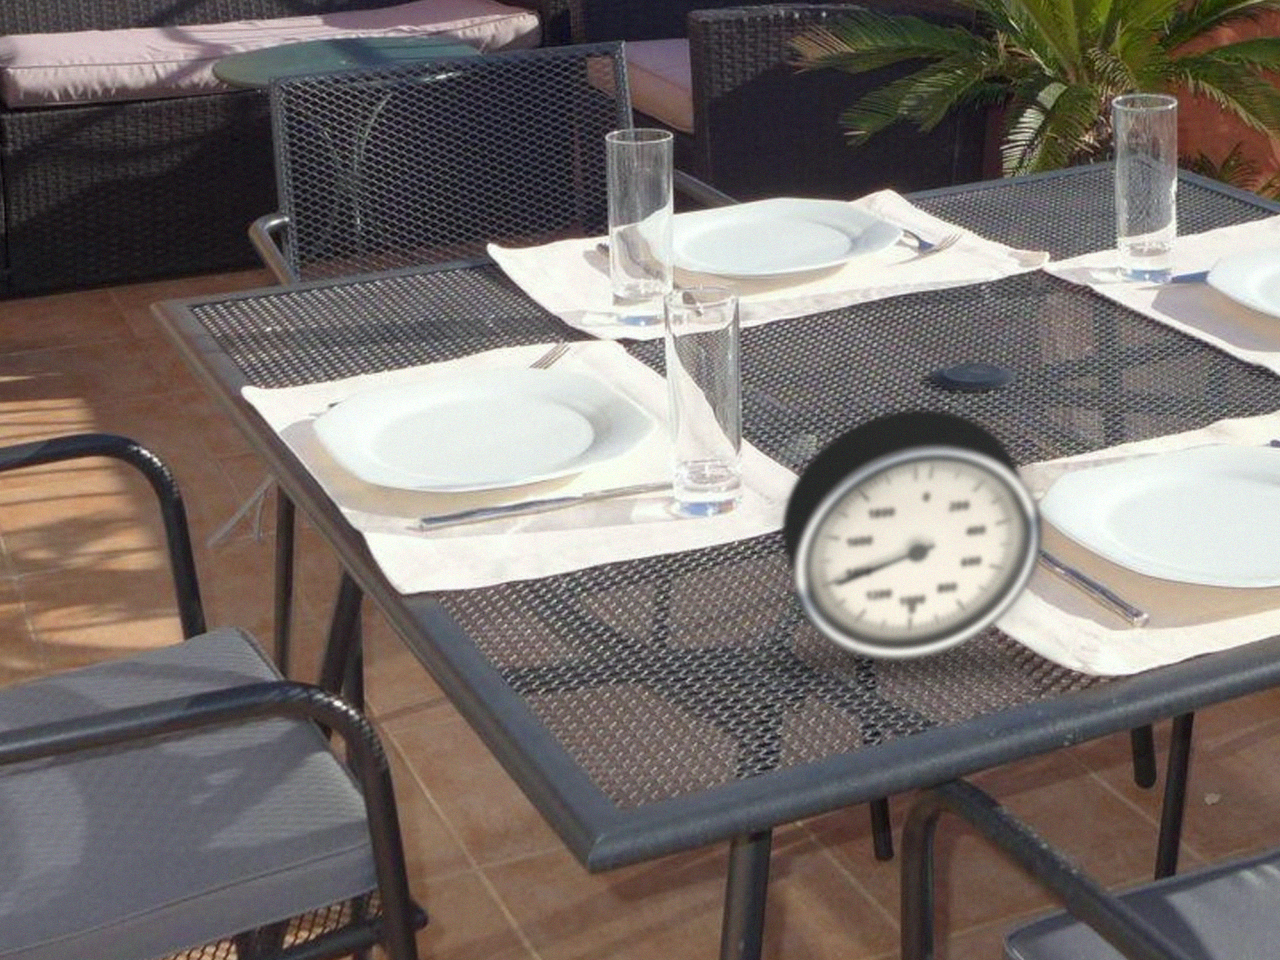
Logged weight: 1400 g
